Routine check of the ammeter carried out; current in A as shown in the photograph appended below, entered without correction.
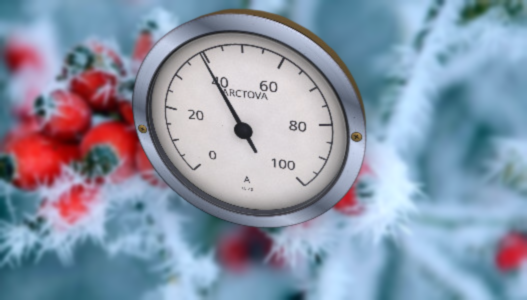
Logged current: 40 A
